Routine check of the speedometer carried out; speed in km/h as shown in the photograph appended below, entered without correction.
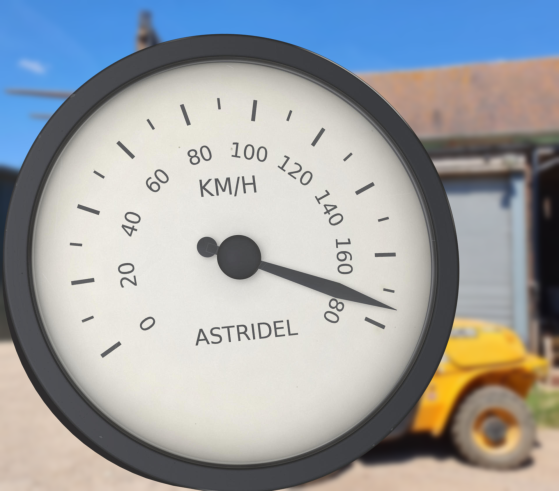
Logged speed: 175 km/h
